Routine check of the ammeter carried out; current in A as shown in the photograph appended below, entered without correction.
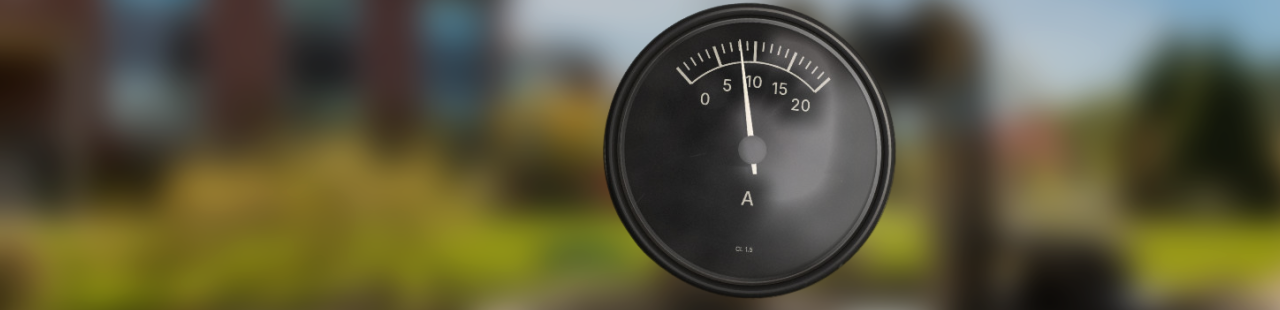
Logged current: 8 A
